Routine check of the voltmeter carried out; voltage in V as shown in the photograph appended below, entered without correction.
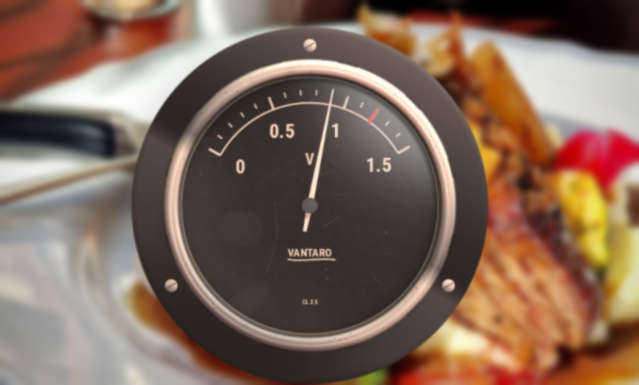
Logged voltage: 0.9 V
